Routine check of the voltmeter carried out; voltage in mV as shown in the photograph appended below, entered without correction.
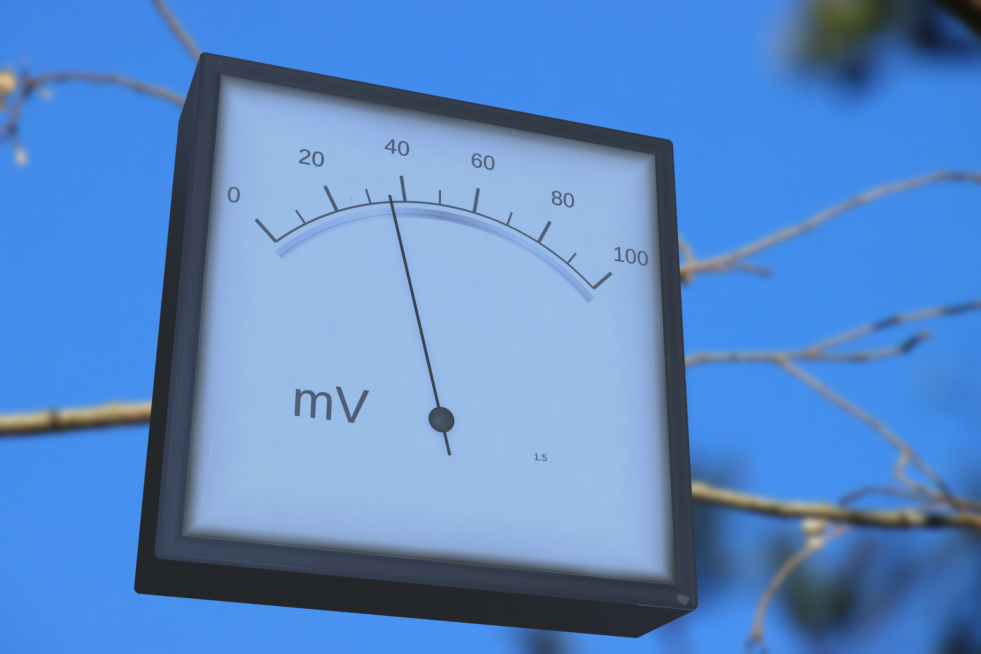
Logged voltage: 35 mV
